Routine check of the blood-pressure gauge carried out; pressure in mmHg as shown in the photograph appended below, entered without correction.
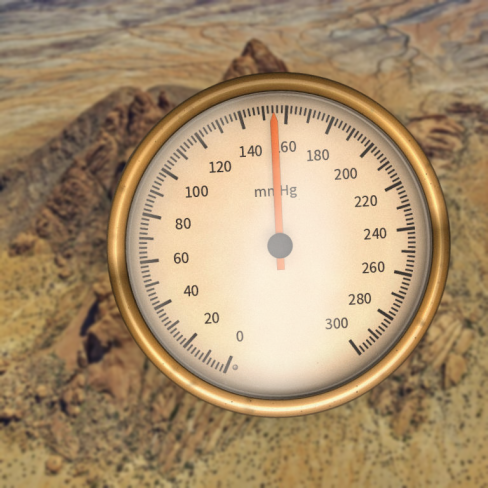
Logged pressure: 154 mmHg
